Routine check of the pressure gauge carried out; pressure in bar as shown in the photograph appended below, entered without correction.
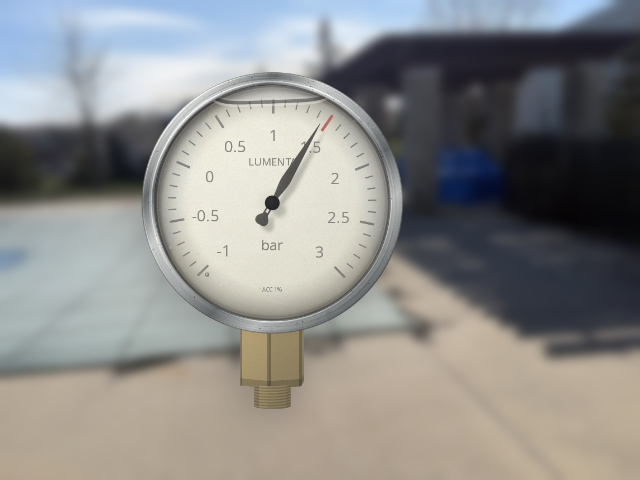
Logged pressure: 1.45 bar
